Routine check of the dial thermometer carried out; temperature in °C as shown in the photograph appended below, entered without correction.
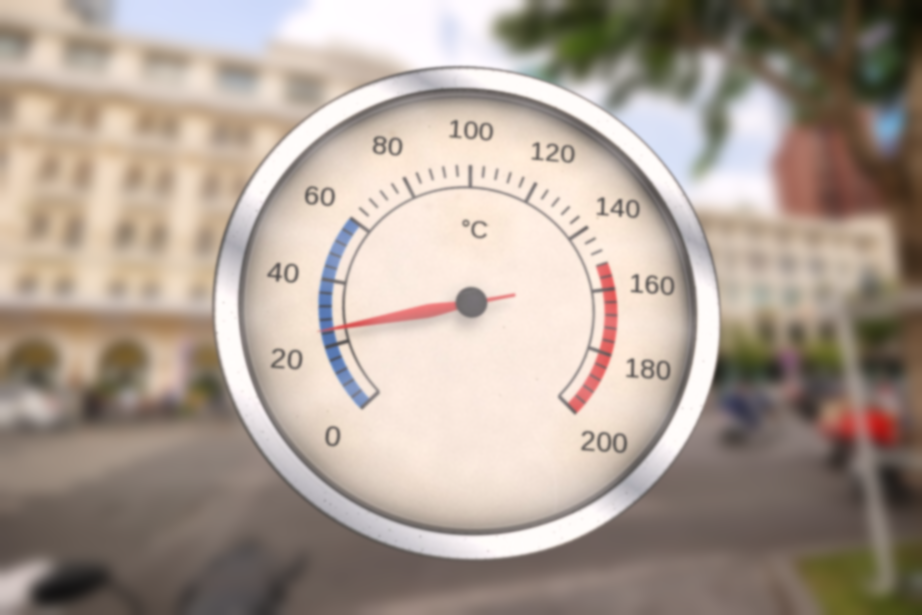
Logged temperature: 24 °C
